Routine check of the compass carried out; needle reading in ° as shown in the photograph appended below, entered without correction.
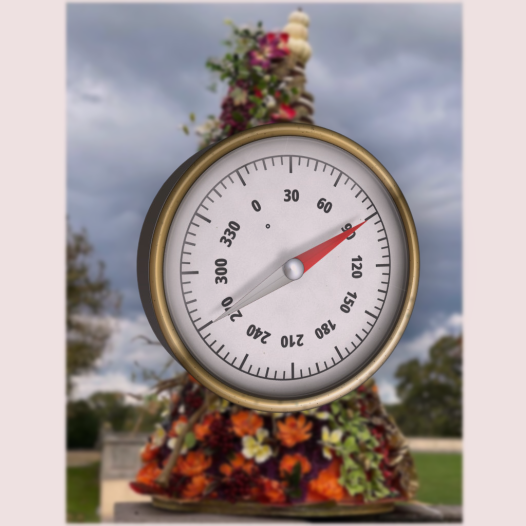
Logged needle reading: 90 °
